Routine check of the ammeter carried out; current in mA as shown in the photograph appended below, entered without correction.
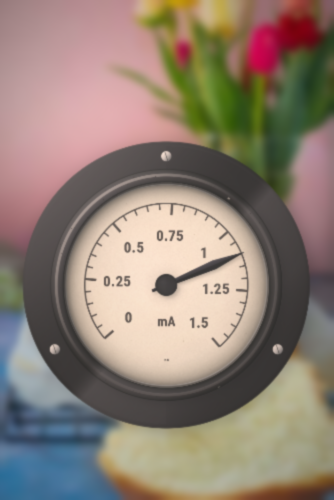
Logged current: 1.1 mA
